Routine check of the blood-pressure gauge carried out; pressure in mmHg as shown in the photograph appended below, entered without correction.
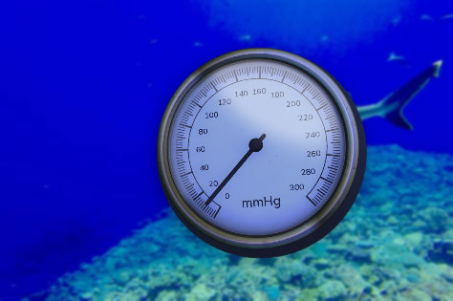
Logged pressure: 10 mmHg
